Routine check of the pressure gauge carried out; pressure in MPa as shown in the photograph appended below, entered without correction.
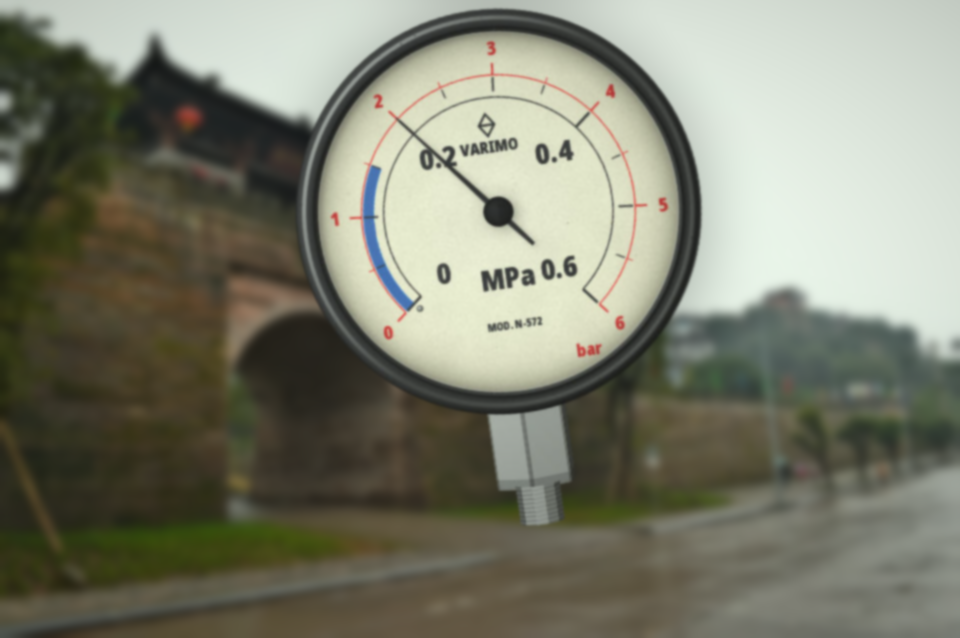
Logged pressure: 0.2 MPa
